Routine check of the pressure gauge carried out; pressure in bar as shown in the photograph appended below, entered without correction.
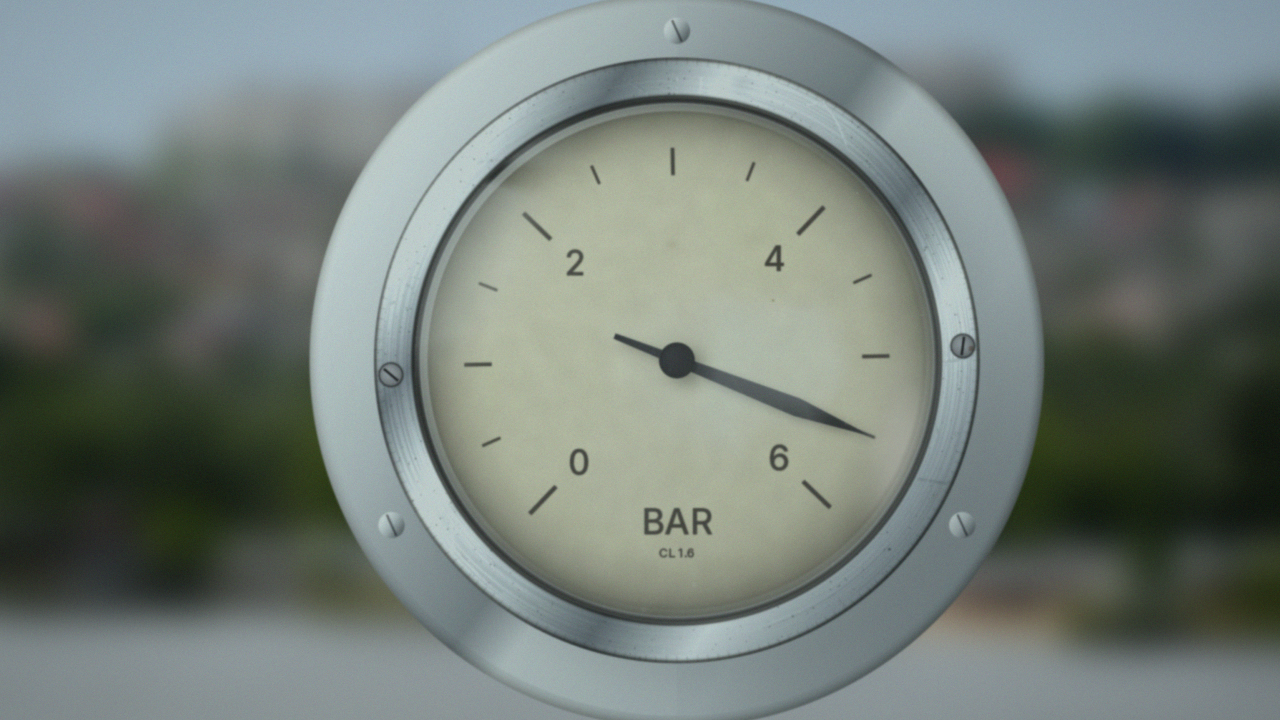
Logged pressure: 5.5 bar
